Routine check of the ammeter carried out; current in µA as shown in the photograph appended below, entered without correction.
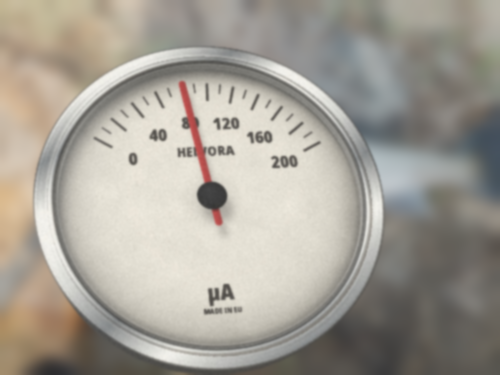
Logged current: 80 µA
